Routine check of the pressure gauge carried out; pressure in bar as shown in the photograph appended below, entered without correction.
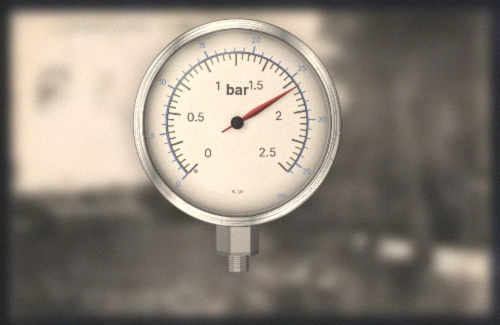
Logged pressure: 1.8 bar
